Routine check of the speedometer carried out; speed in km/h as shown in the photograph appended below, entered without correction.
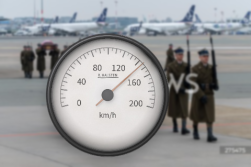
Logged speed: 145 km/h
